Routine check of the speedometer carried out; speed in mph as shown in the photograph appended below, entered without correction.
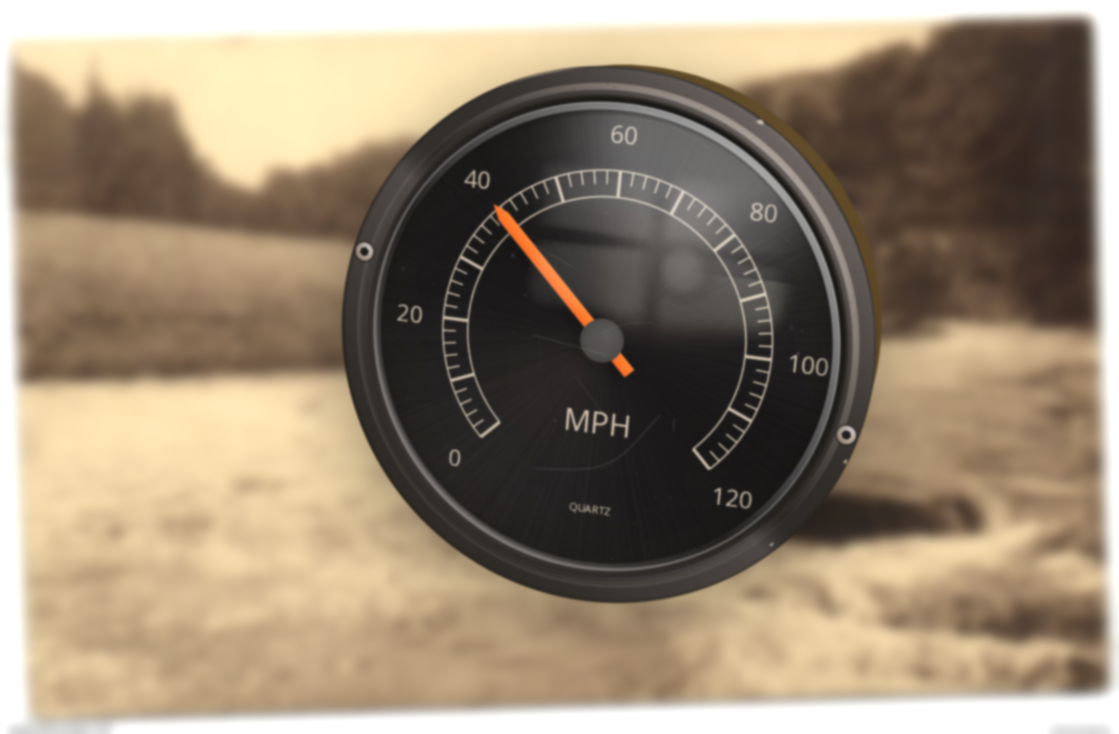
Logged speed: 40 mph
